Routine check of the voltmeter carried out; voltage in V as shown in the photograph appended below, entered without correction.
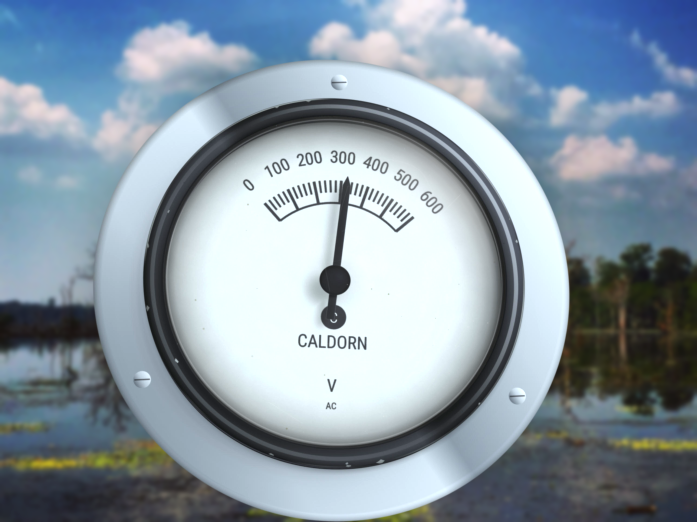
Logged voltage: 320 V
